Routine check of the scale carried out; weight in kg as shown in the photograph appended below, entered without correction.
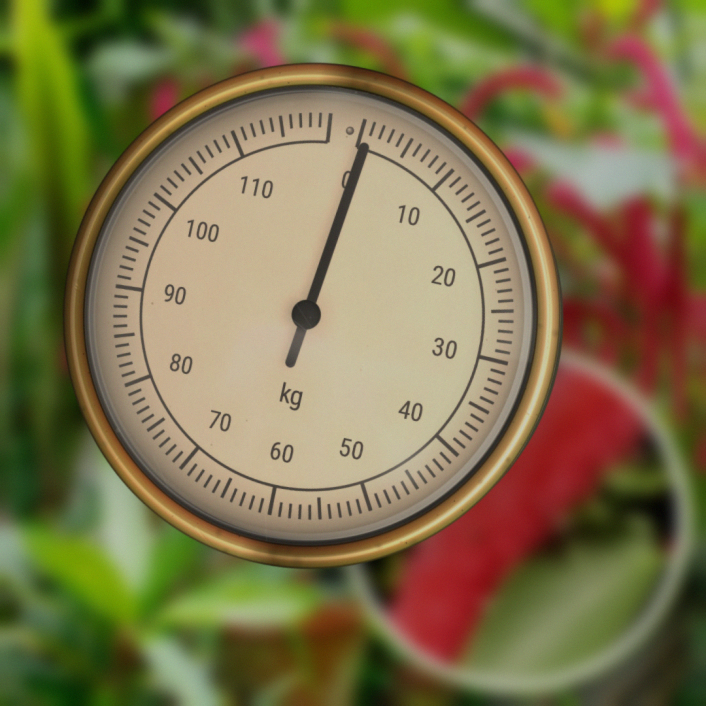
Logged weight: 1 kg
